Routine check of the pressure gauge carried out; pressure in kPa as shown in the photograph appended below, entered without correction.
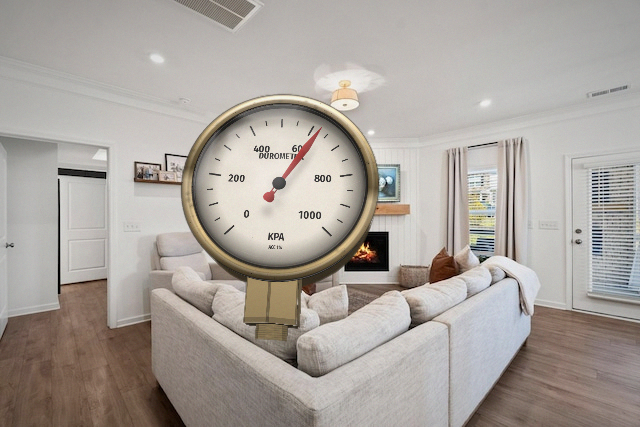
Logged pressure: 625 kPa
